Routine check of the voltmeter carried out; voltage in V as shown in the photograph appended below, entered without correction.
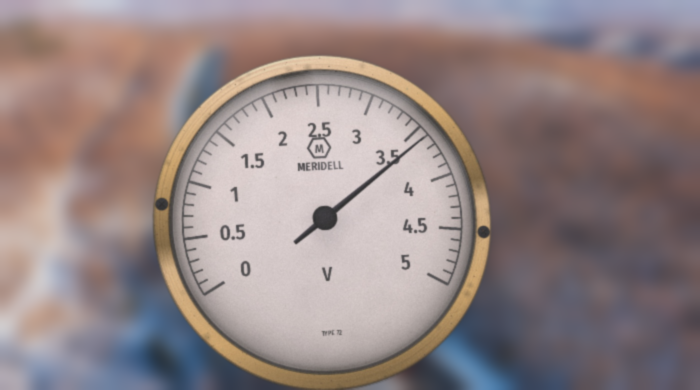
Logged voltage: 3.6 V
